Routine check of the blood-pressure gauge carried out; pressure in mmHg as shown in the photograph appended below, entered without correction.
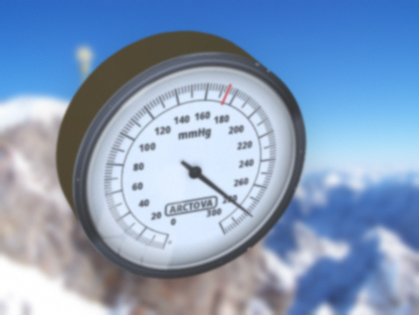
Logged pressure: 280 mmHg
